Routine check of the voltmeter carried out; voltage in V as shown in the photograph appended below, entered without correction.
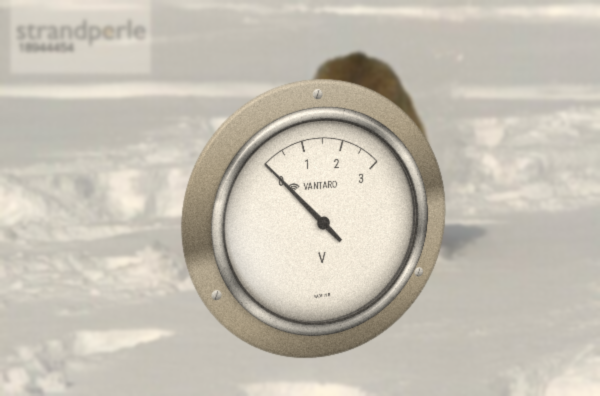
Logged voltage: 0 V
